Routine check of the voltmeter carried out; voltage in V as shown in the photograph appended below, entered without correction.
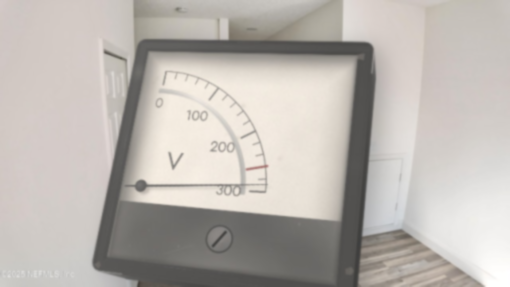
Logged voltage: 290 V
